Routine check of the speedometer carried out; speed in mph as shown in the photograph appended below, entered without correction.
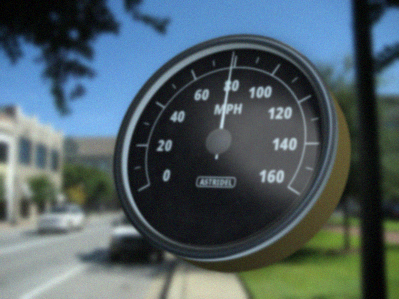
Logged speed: 80 mph
